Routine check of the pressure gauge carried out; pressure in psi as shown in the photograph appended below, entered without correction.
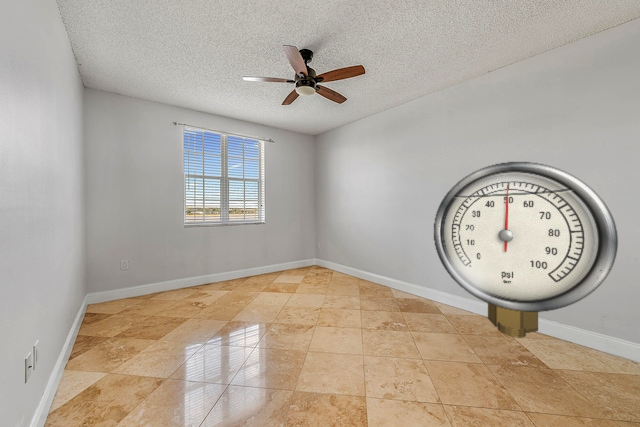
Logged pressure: 50 psi
